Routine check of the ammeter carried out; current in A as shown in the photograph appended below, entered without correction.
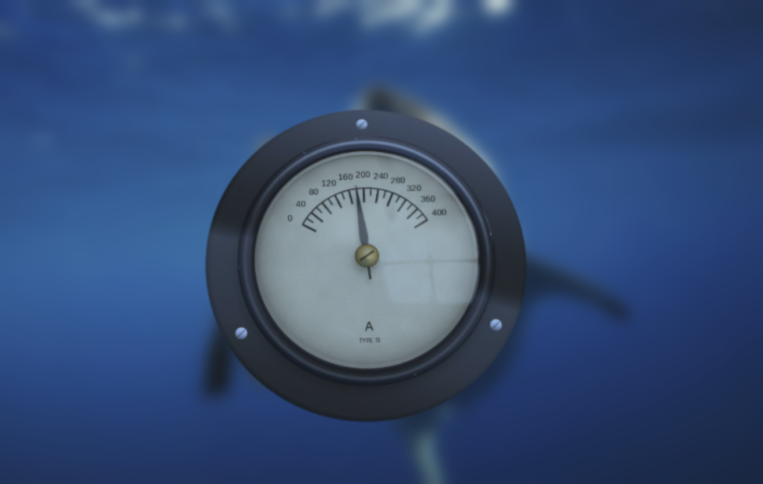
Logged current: 180 A
